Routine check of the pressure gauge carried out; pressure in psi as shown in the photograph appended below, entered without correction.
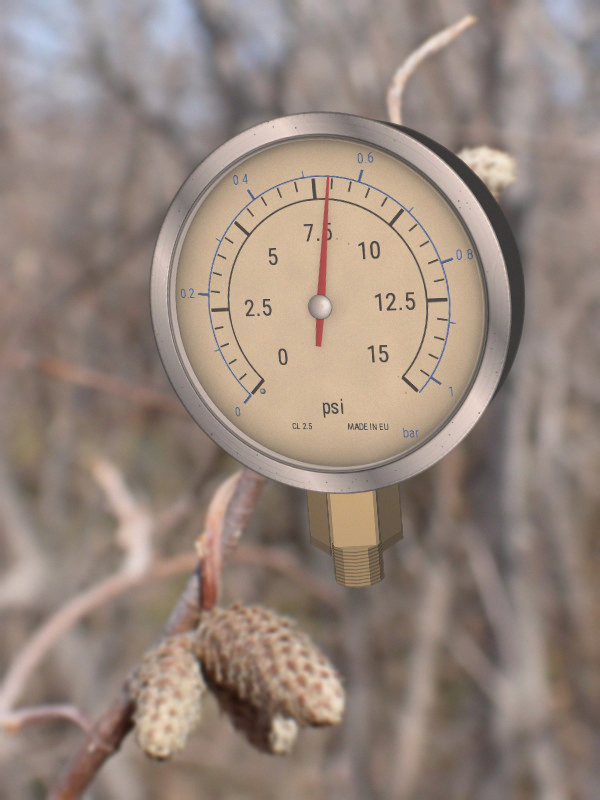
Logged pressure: 8 psi
